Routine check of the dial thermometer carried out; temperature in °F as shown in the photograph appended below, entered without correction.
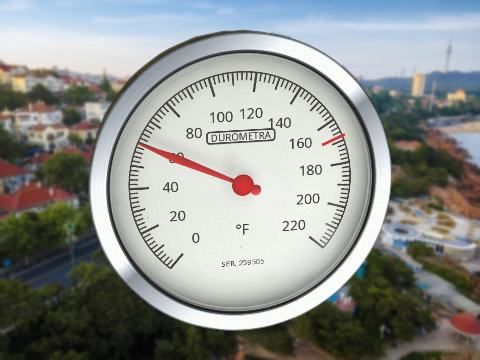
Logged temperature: 60 °F
